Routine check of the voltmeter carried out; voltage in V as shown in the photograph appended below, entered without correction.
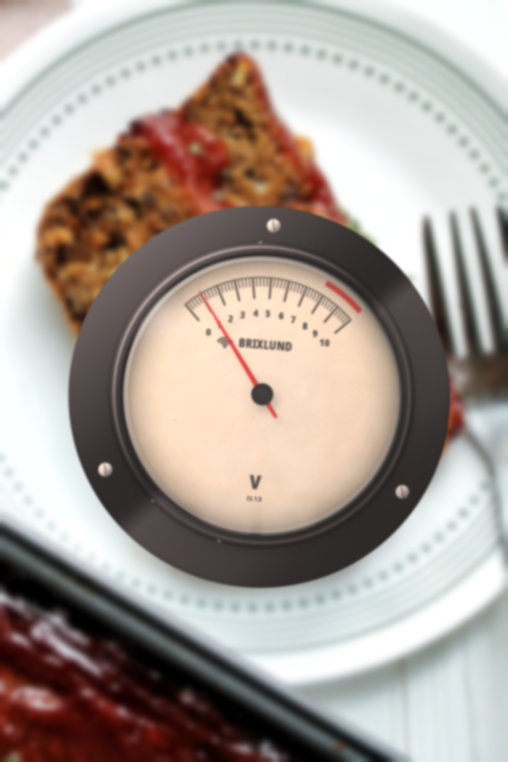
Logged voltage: 1 V
